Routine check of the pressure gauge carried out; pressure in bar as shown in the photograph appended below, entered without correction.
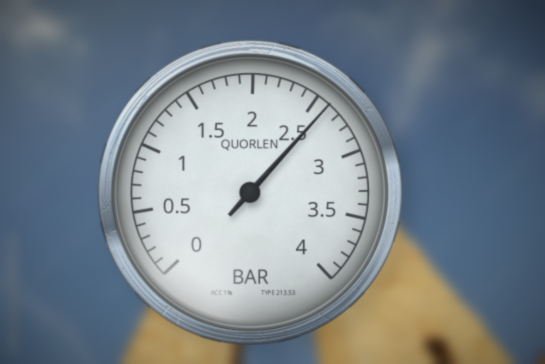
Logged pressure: 2.6 bar
